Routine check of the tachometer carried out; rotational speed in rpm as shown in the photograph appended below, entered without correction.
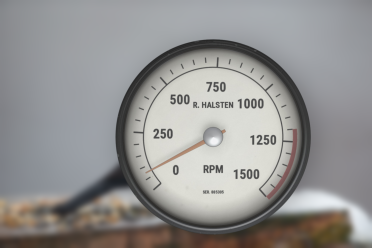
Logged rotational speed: 75 rpm
